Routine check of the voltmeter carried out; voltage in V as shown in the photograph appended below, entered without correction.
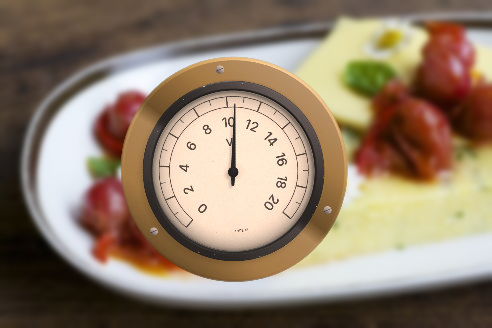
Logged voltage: 10.5 V
